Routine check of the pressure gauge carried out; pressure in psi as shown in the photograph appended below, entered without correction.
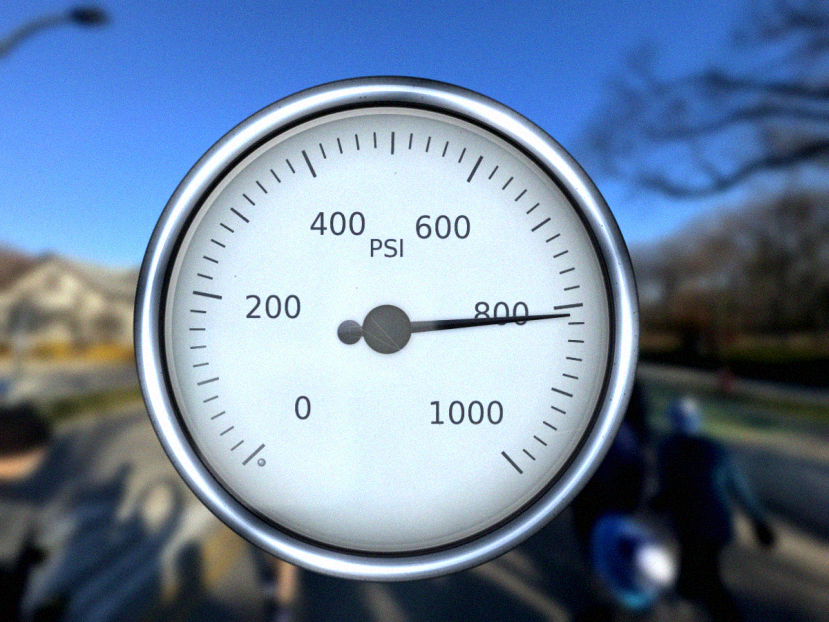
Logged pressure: 810 psi
